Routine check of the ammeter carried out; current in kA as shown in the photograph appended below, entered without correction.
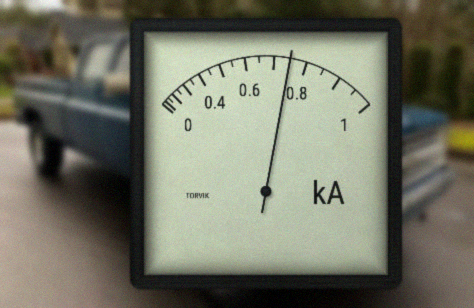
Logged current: 0.75 kA
